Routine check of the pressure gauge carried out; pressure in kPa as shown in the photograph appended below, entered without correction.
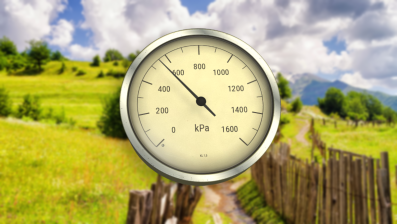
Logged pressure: 550 kPa
